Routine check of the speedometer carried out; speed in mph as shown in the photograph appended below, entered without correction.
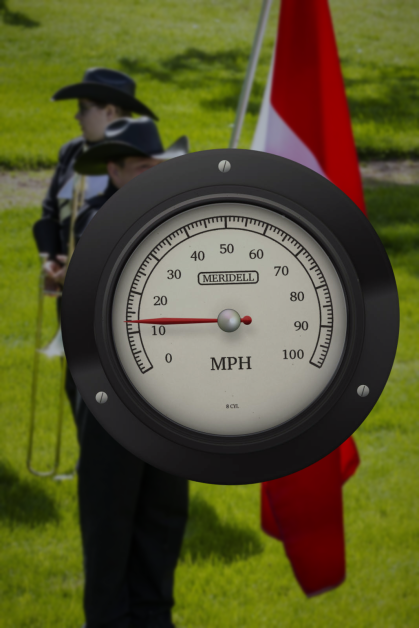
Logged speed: 13 mph
